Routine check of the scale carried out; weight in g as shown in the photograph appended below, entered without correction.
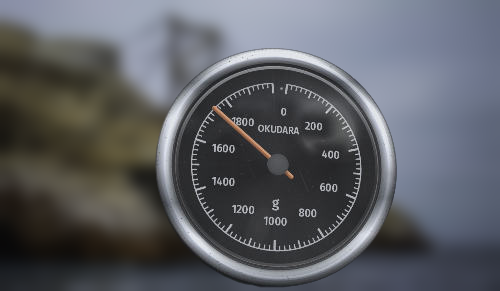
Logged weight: 1740 g
